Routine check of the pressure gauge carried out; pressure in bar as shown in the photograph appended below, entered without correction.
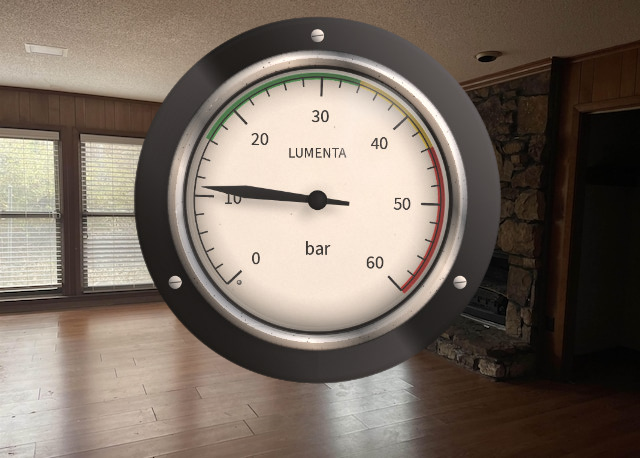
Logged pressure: 11 bar
